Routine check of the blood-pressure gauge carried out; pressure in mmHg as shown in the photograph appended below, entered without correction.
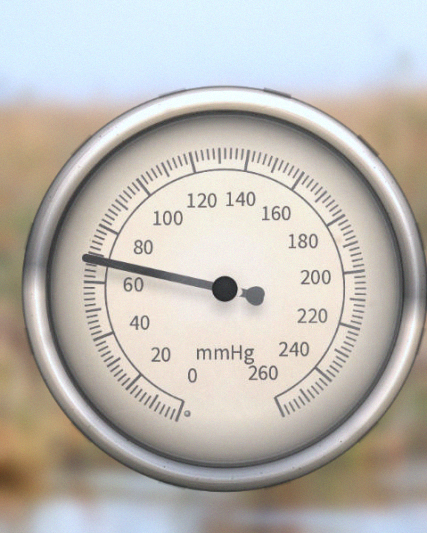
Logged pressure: 68 mmHg
